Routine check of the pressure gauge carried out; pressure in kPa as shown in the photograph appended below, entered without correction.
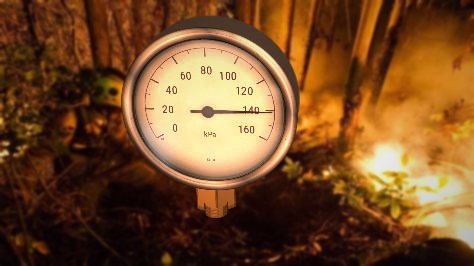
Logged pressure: 140 kPa
